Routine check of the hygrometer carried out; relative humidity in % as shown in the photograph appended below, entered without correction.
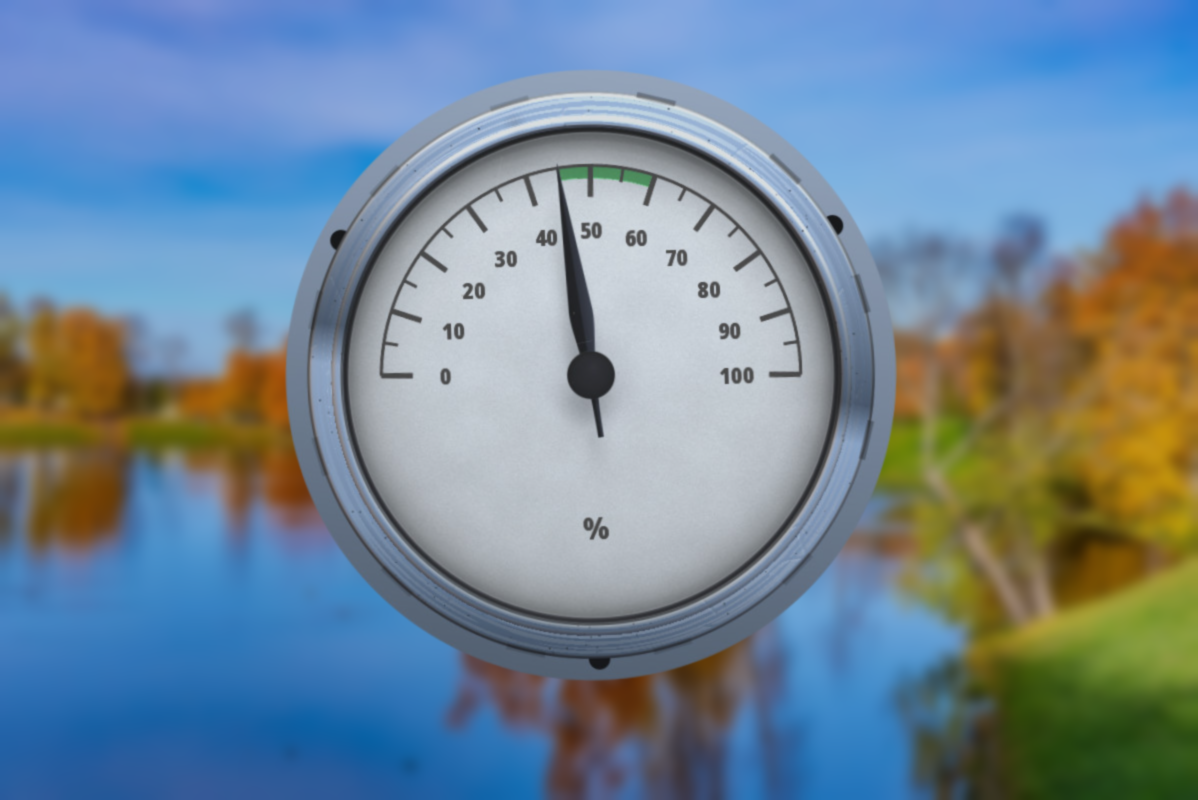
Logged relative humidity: 45 %
